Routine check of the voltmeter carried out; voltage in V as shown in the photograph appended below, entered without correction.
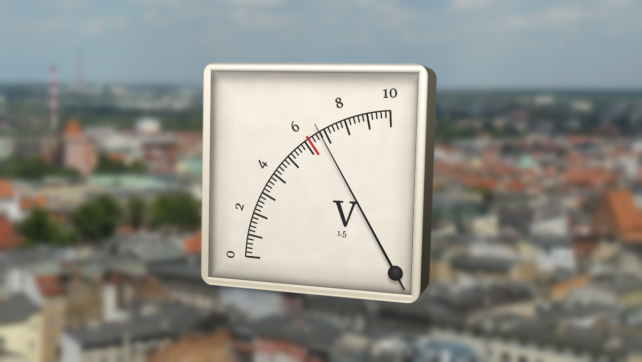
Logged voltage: 6.8 V
